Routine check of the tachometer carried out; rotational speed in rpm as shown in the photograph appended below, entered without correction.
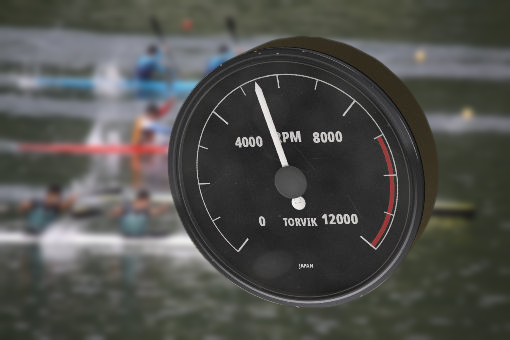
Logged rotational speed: 5500 rpm
